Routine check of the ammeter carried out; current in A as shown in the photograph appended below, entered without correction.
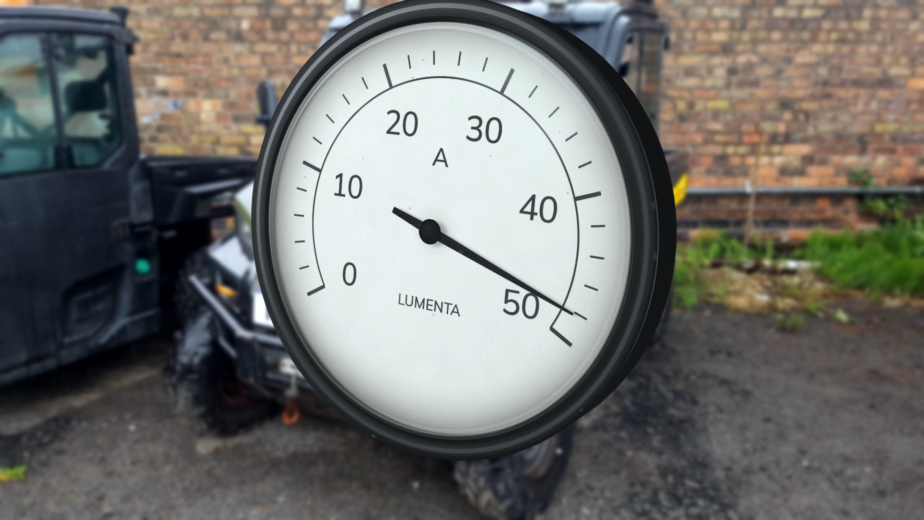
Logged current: 48 A
